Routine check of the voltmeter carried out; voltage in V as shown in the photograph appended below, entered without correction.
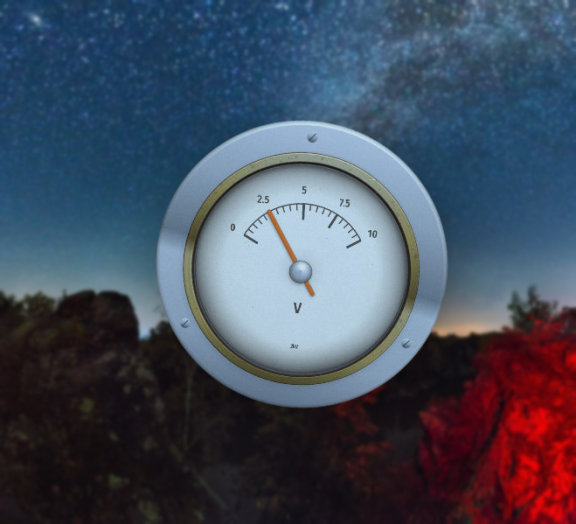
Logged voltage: 2.5 V
